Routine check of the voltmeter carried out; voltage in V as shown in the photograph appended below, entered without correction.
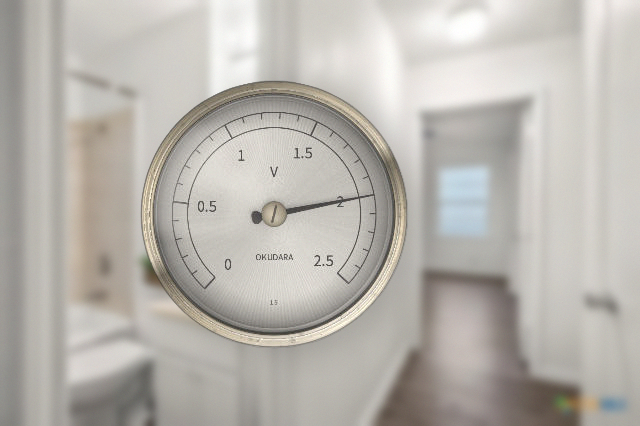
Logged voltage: 2 V
